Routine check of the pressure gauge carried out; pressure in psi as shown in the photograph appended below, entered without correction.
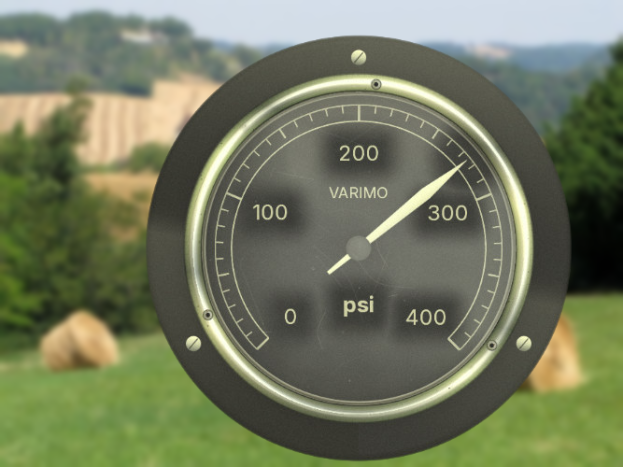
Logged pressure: 275 psi
